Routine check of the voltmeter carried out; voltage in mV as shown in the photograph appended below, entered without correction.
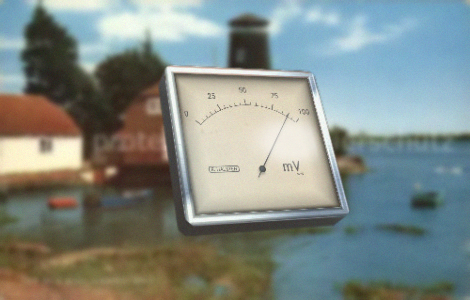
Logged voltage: 90 mV
